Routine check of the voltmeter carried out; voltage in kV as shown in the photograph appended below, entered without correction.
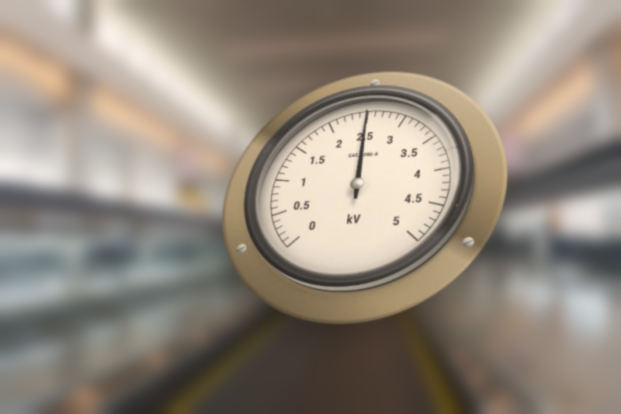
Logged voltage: 2.5 kV
